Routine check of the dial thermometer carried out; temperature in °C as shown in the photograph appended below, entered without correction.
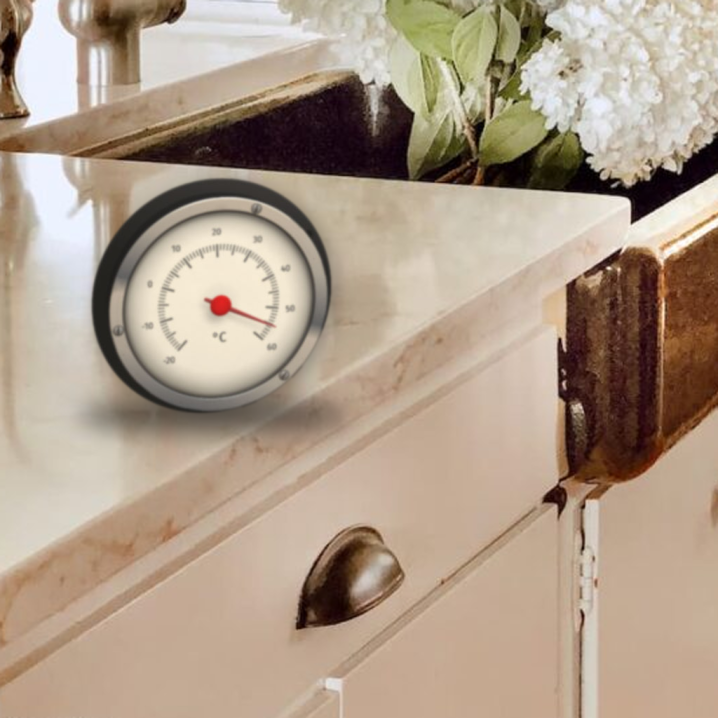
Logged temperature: 55 °C
